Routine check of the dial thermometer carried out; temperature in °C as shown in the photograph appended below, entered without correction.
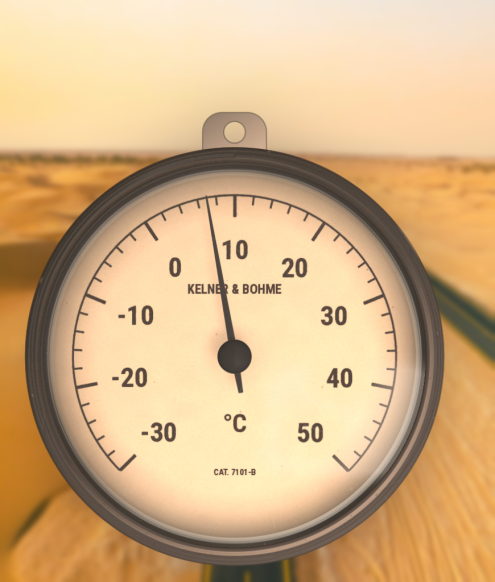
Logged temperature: 7 °C
